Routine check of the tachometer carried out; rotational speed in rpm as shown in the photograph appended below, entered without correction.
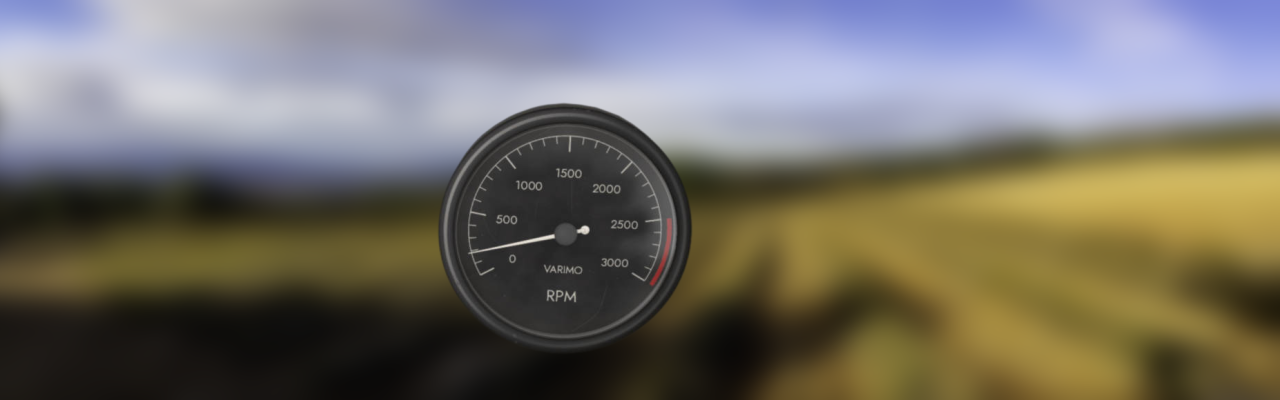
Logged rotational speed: 200 rpm
